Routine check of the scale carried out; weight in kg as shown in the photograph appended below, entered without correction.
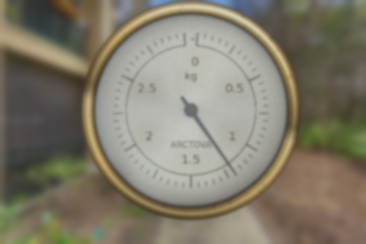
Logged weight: 1.2 kg
